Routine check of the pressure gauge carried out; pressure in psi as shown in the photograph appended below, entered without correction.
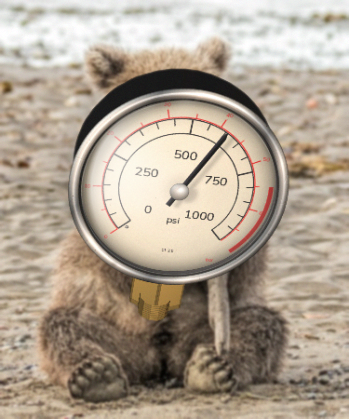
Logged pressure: 600 psi
